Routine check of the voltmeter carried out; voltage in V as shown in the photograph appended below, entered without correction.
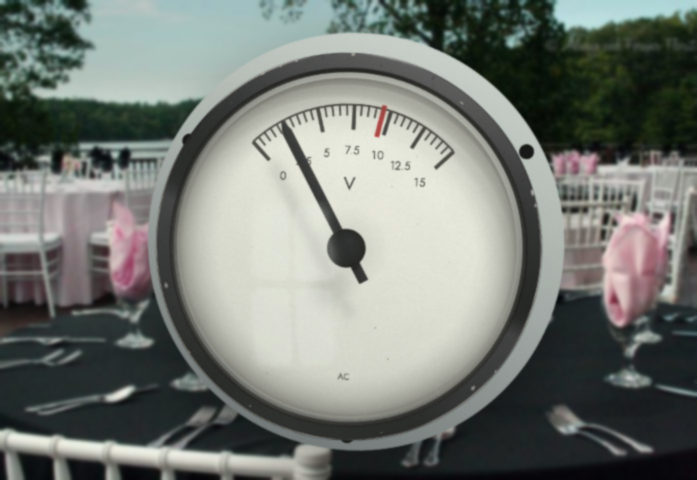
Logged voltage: 2.5 V
